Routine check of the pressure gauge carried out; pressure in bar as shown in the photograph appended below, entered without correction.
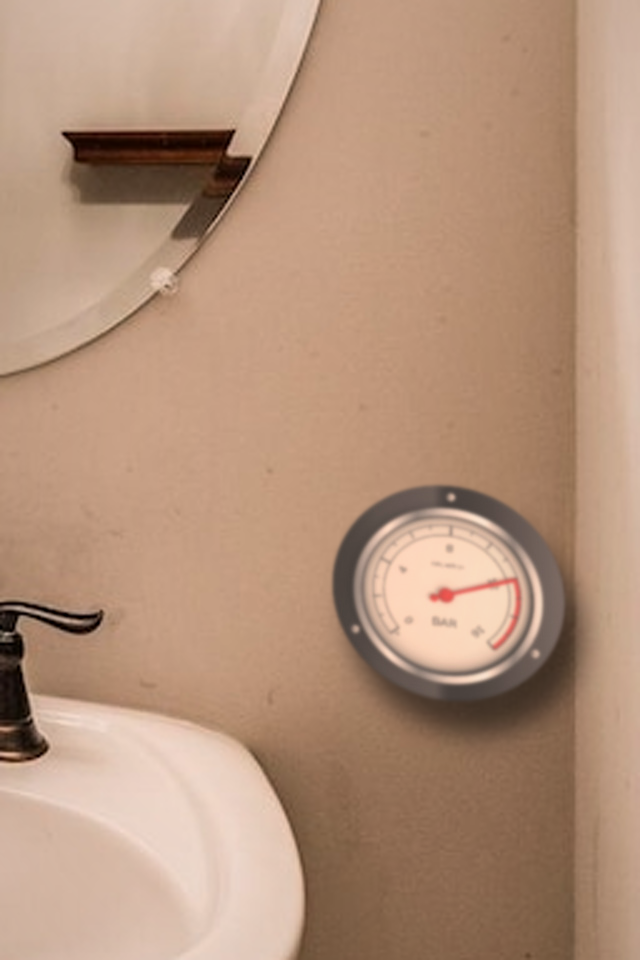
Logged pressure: 12 bar
